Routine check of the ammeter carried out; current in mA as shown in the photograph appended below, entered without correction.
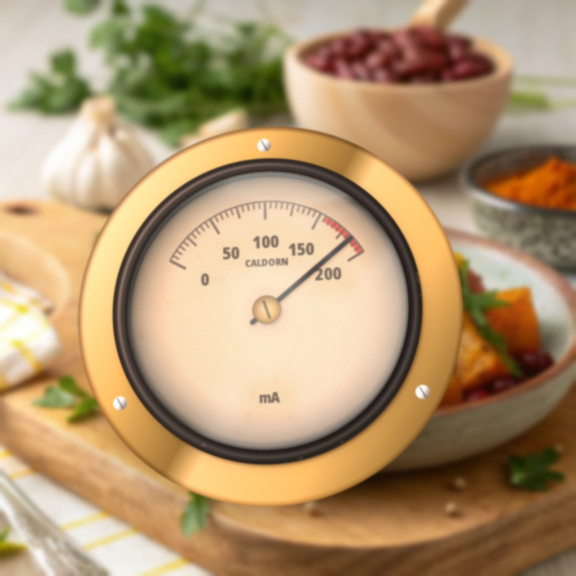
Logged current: 185 mA
